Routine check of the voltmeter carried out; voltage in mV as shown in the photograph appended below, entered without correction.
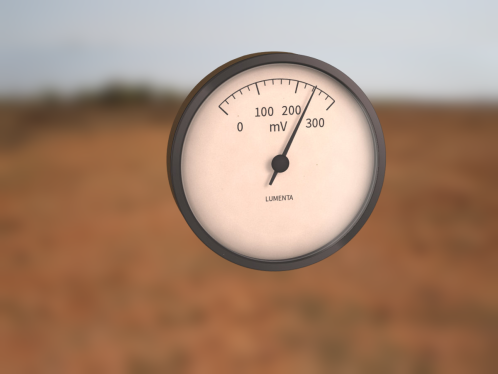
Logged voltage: 240 mV
